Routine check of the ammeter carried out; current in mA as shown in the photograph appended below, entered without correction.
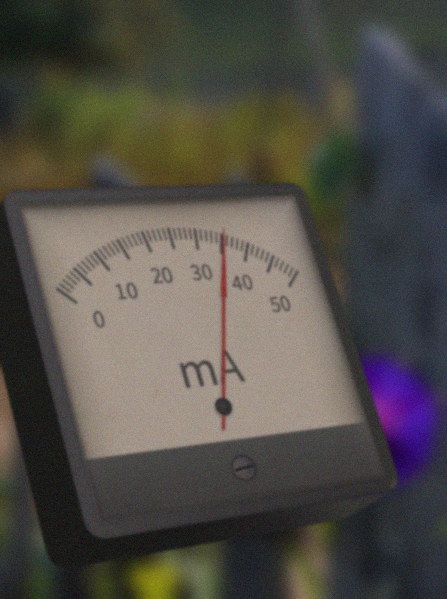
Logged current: 35 mA
